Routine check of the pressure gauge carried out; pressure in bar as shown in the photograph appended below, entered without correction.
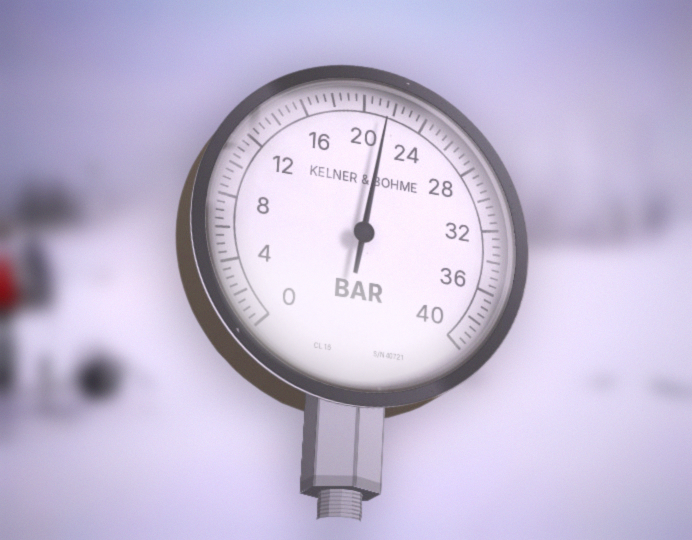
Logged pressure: 21.5 bar
